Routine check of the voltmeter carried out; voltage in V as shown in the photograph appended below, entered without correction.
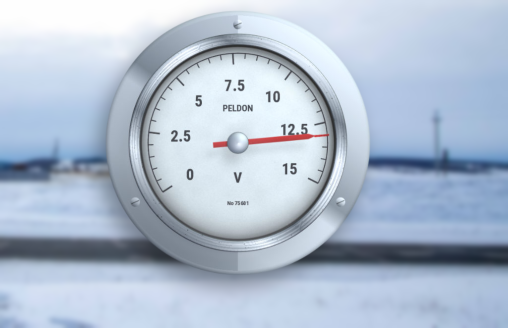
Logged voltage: 13 V
